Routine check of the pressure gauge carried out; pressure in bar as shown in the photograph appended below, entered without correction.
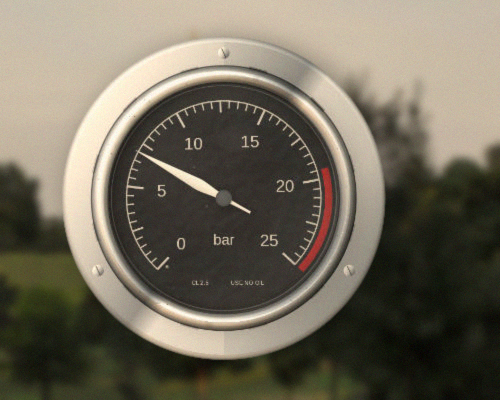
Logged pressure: 7 bar
